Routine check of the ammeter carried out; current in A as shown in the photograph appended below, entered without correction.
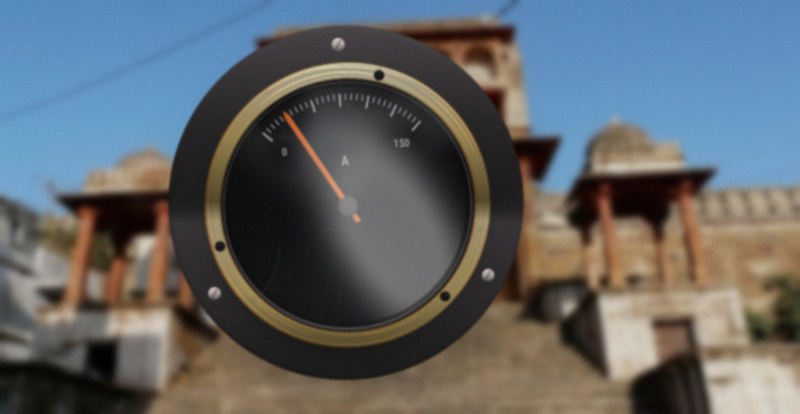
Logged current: 25 A
